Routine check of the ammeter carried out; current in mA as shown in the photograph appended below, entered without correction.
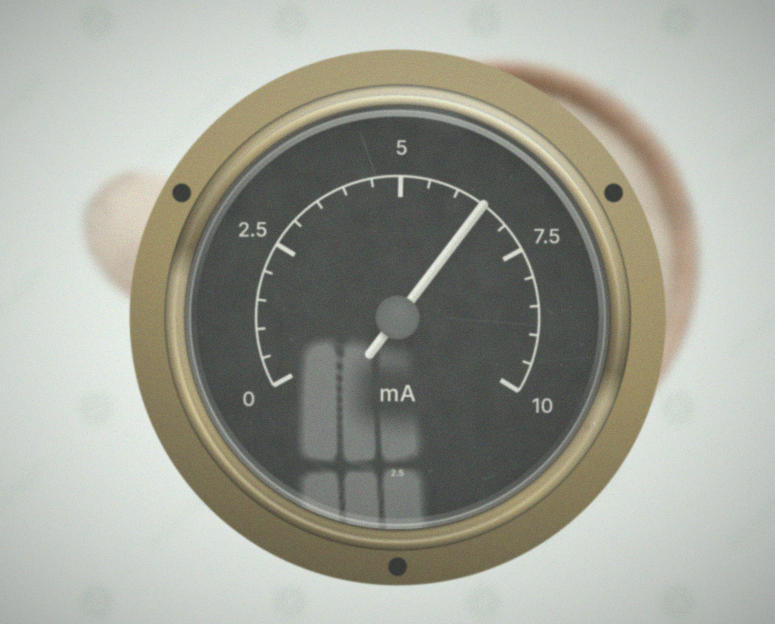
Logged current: 6.5 mA
